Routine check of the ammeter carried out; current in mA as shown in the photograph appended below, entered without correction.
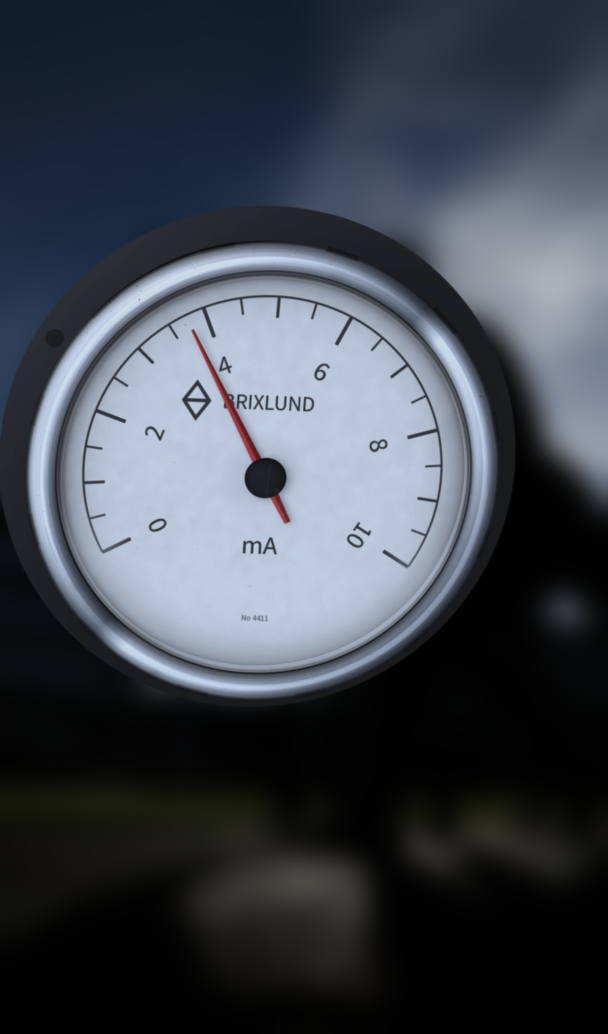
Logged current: 3.75 mA
